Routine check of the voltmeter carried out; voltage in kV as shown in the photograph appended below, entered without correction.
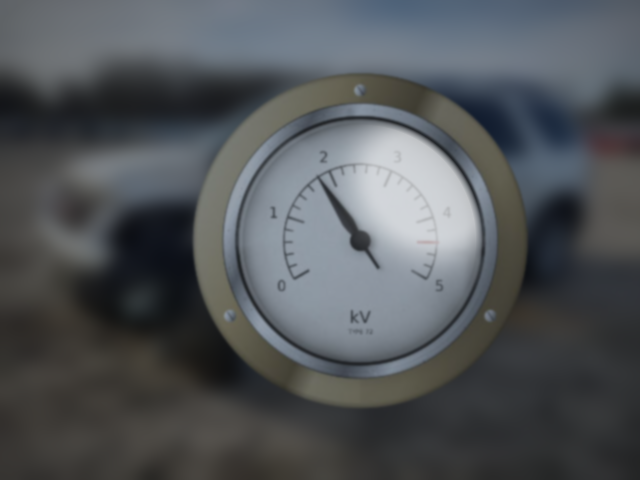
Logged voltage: 1.8 kV
